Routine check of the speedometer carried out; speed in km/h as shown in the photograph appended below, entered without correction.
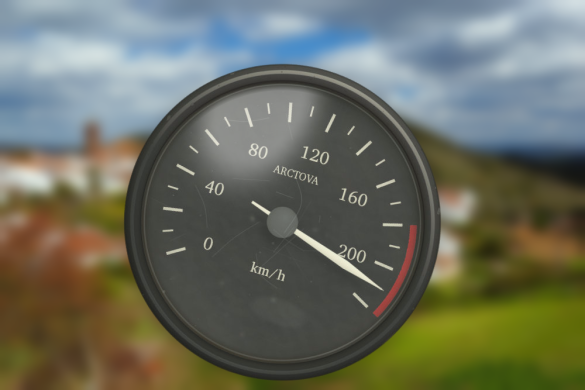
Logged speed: 210 km/h
